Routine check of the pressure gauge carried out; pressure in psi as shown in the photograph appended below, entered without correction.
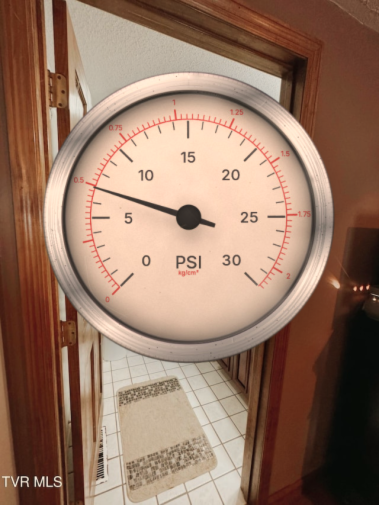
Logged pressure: 7 psi
